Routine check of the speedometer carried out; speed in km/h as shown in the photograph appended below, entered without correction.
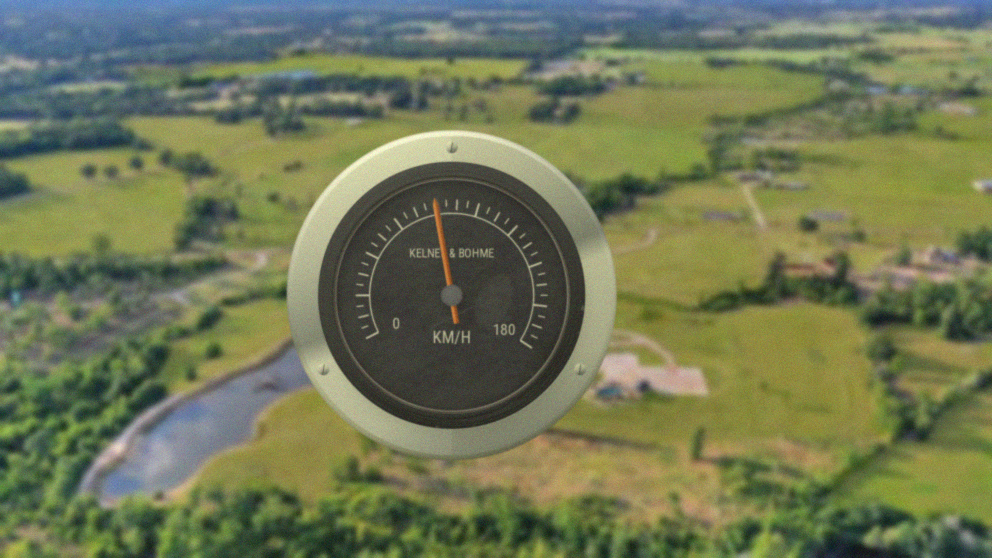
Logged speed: 80 km/h
